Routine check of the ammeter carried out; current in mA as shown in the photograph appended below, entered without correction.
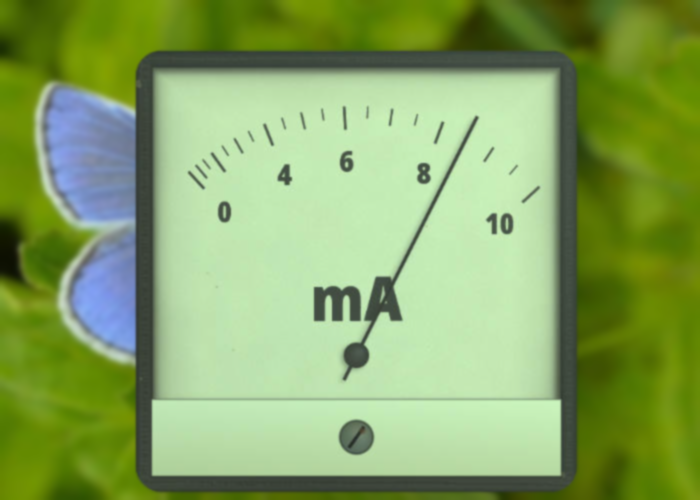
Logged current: 8.5 mA
